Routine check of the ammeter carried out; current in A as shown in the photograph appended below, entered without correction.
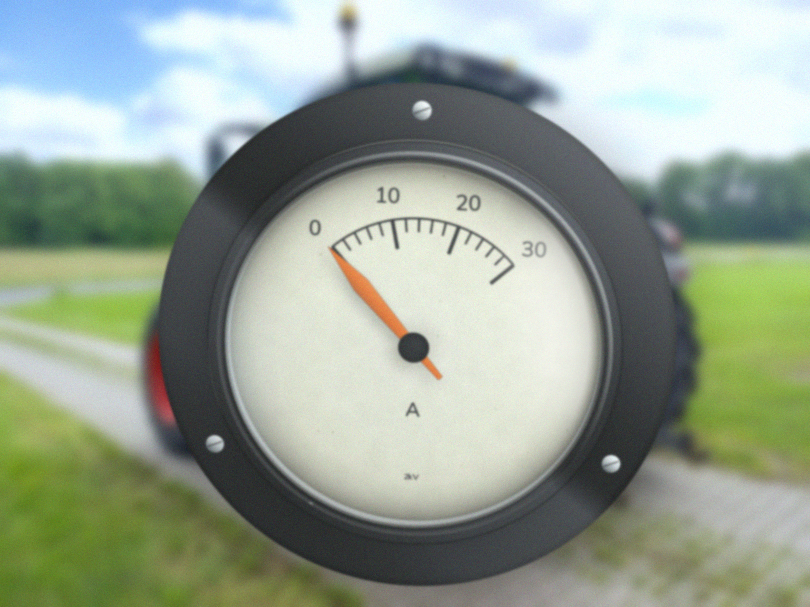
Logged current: 0 A
